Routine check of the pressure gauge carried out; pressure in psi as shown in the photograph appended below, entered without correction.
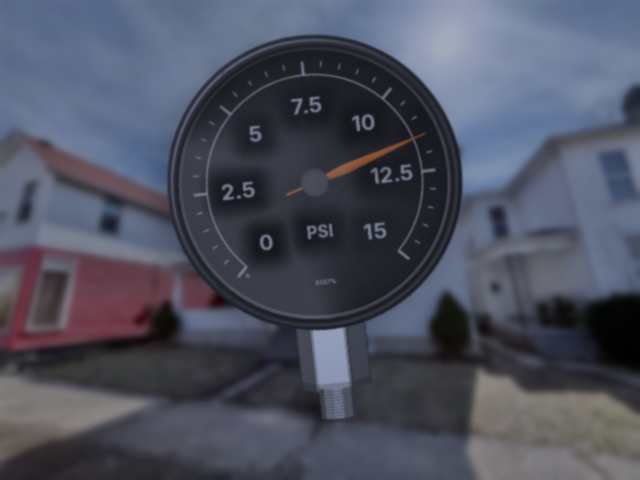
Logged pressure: 11.5 psi
